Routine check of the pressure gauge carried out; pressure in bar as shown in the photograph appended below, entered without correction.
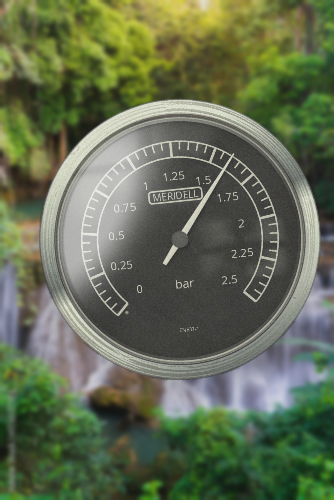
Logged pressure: 1.6 bar
